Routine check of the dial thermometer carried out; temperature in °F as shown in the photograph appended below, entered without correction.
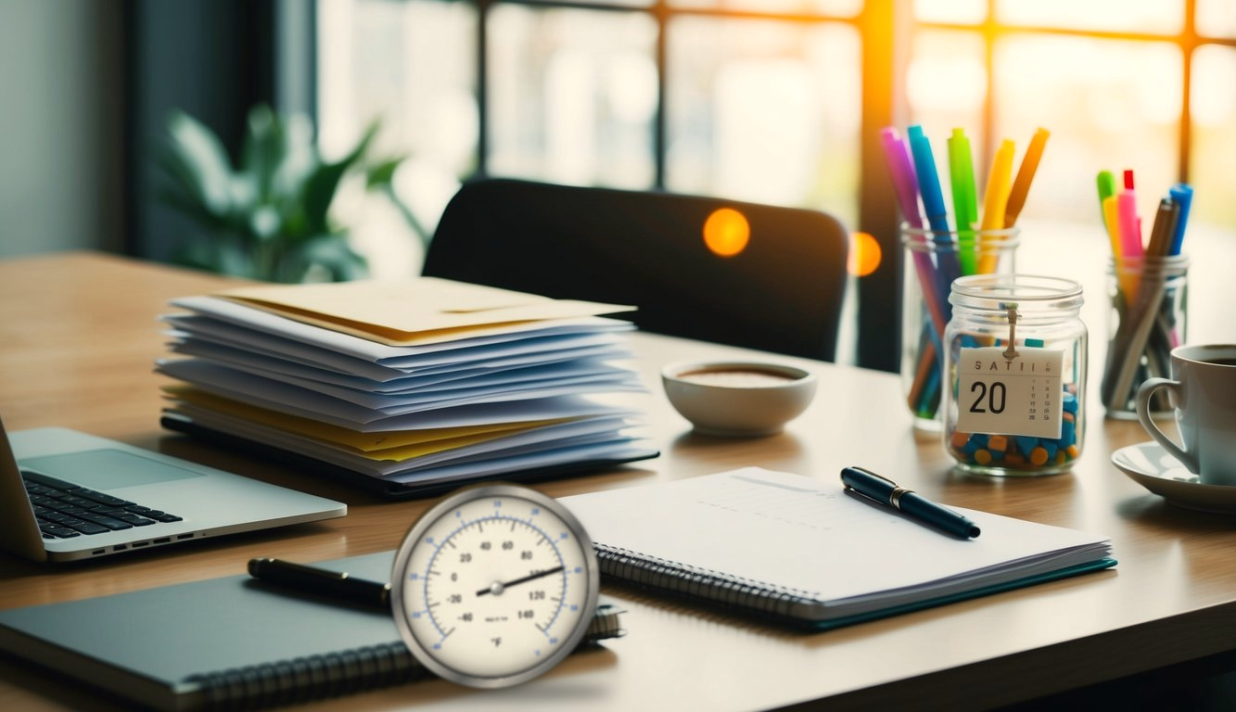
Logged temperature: 100 °F
